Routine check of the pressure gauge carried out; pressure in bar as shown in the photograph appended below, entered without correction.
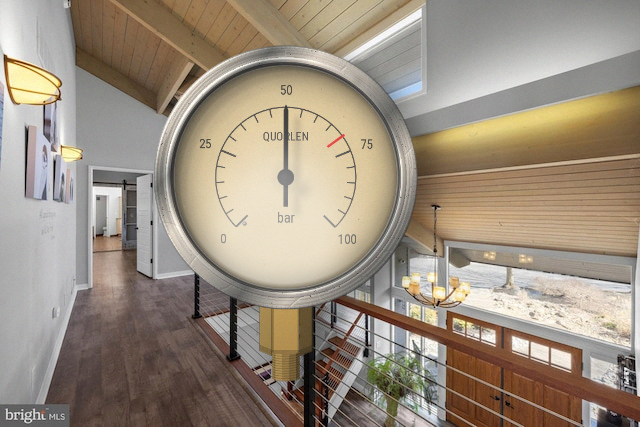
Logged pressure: 50 bar
